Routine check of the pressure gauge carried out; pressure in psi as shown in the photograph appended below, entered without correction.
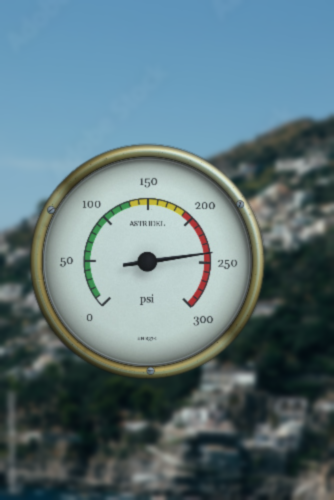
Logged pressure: 240 psi
